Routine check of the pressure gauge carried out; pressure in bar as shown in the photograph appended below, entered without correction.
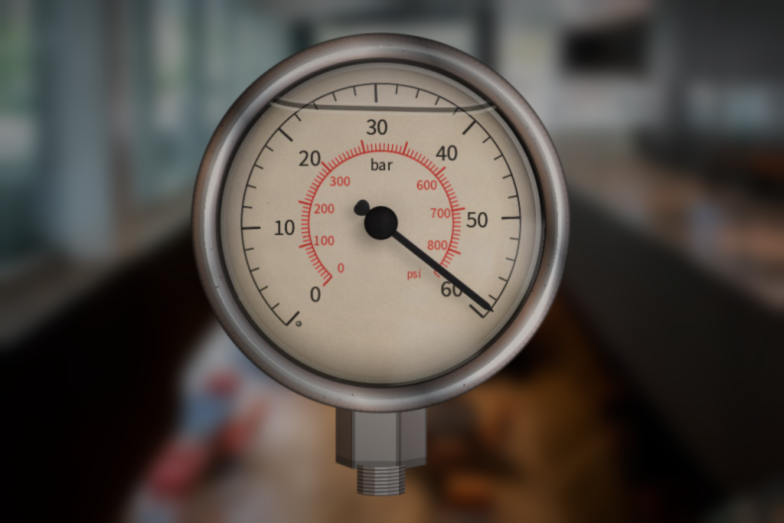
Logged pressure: 59 bar
